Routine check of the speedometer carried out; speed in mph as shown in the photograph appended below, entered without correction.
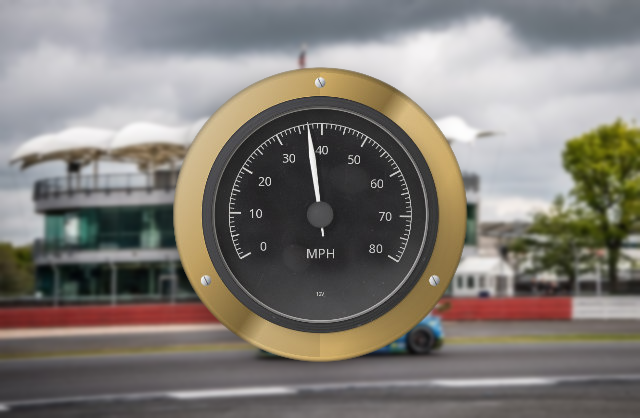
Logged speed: 37 mph
